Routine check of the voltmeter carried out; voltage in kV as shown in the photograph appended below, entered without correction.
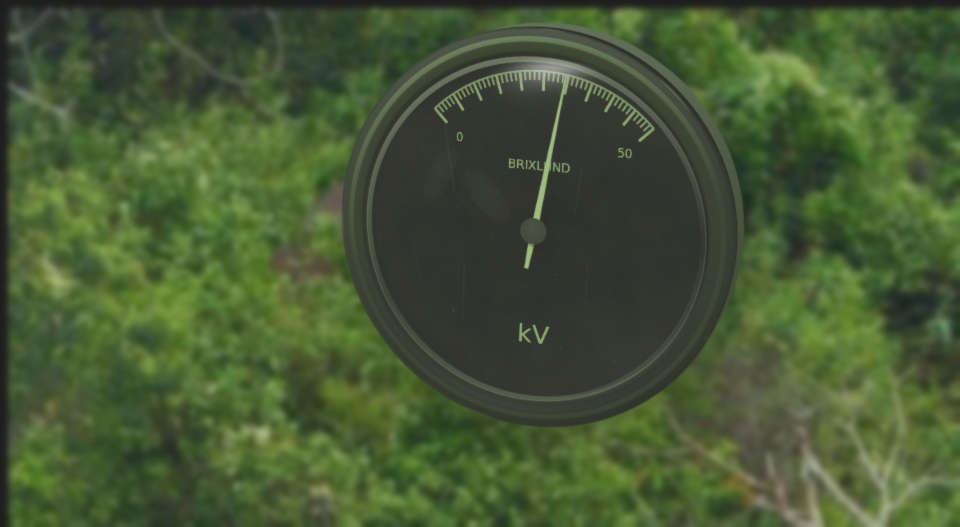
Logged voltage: 30 kV
